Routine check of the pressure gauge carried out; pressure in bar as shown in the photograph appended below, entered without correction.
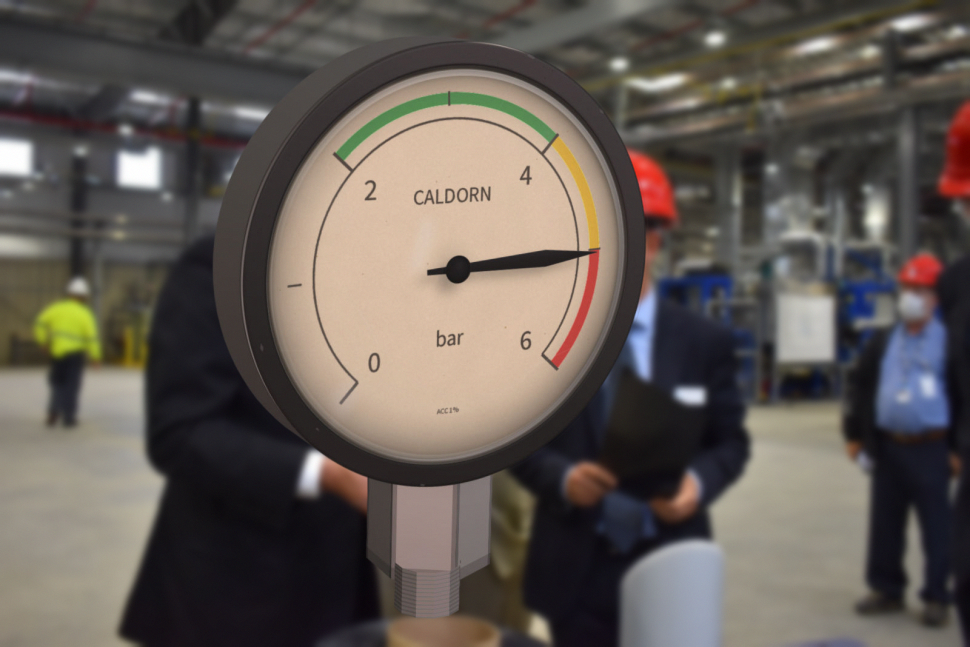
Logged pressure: 5 bar
